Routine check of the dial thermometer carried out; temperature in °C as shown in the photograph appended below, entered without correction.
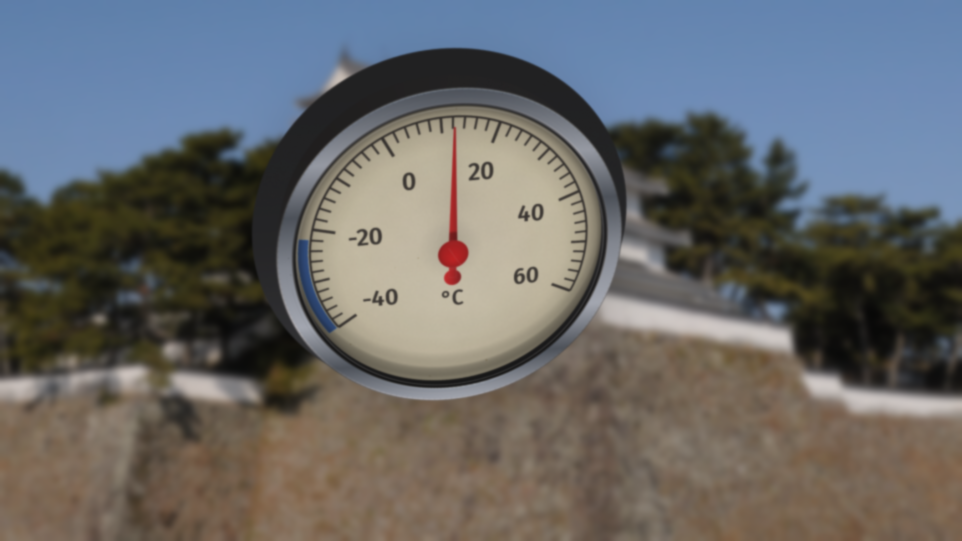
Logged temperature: 12 °C
